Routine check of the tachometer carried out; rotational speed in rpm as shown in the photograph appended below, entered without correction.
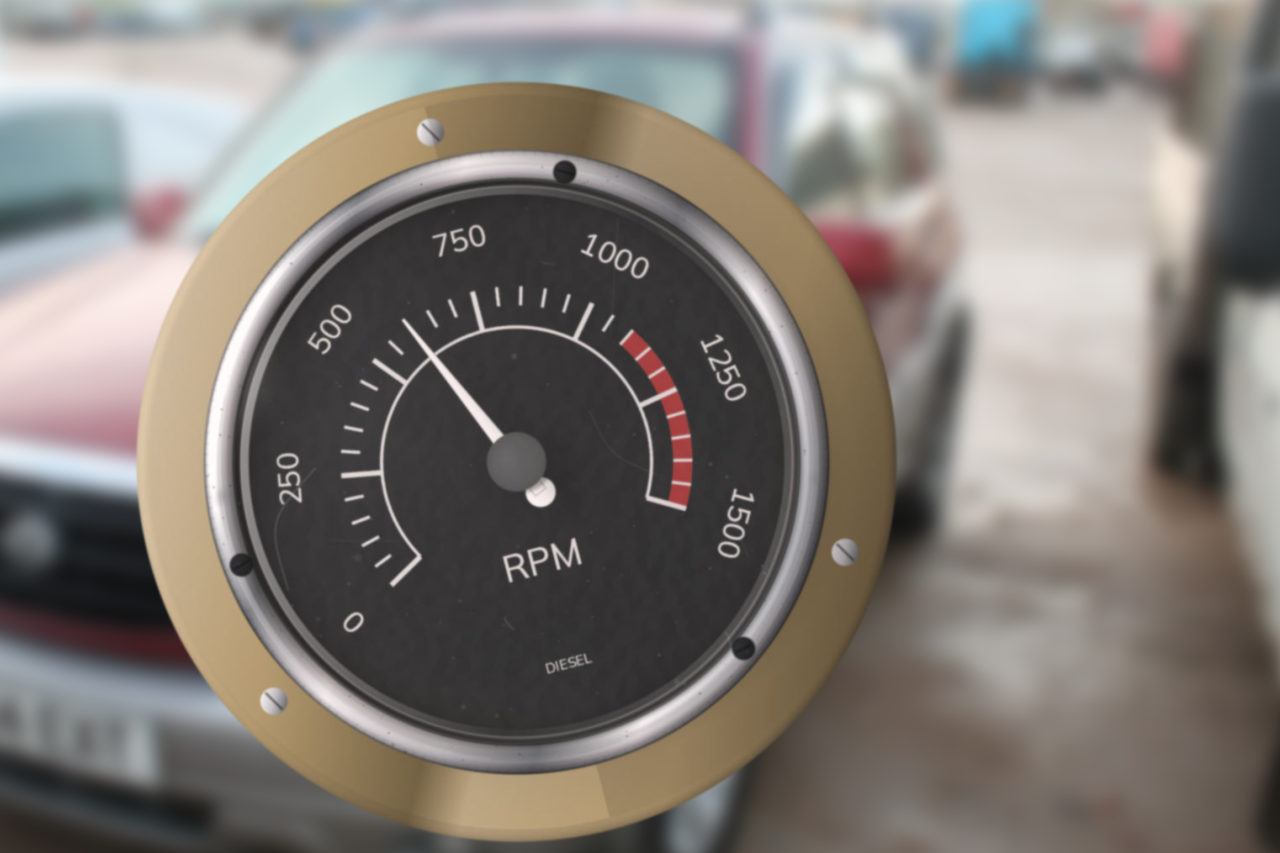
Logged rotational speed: 600 rpm
